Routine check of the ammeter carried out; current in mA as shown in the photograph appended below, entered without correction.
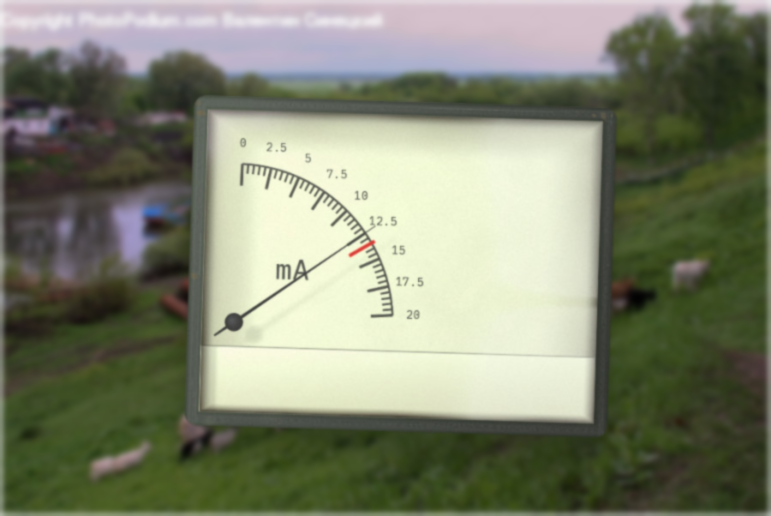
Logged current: 12.5 mA
